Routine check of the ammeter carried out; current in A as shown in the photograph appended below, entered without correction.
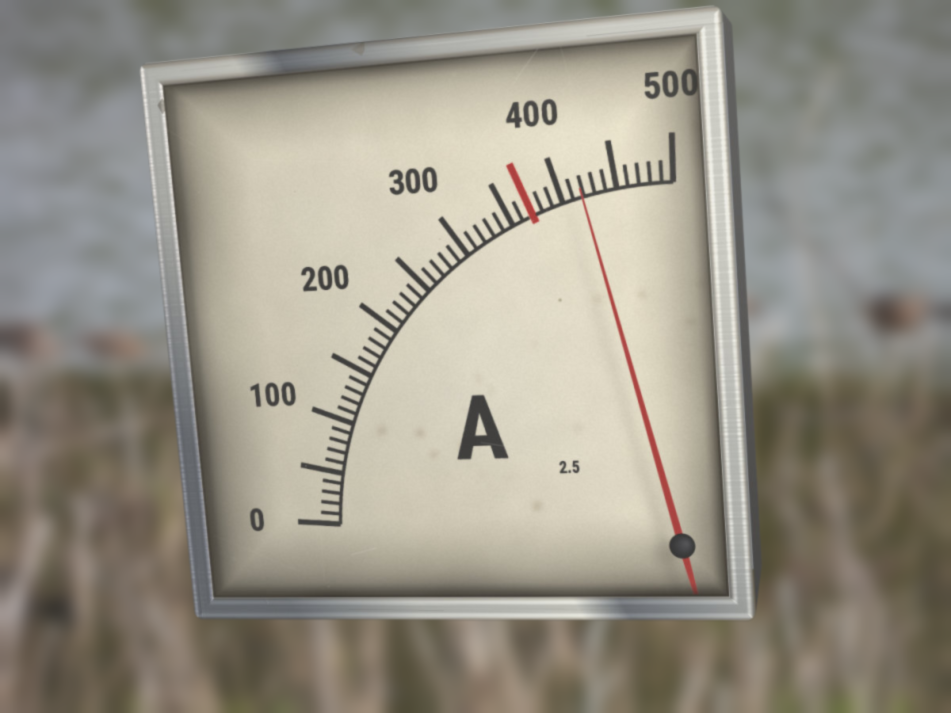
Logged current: 420 A
